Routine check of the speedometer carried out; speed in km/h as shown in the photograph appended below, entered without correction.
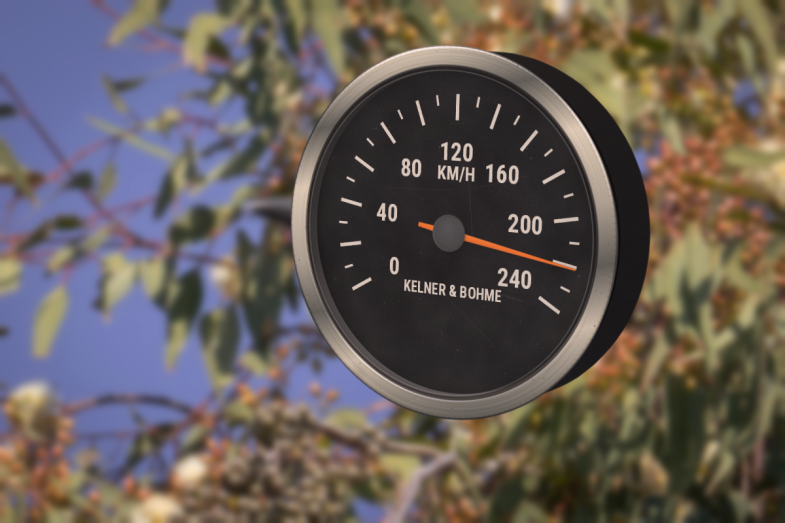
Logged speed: 220 km/h
